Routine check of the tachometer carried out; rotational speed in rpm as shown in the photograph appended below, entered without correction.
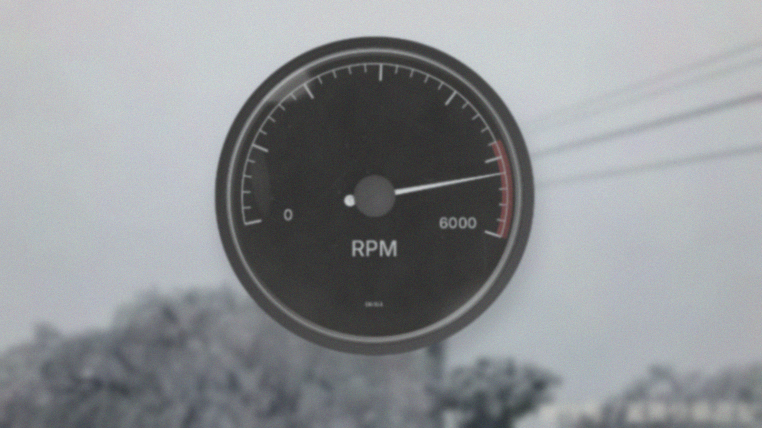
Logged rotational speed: 5200 rpm
